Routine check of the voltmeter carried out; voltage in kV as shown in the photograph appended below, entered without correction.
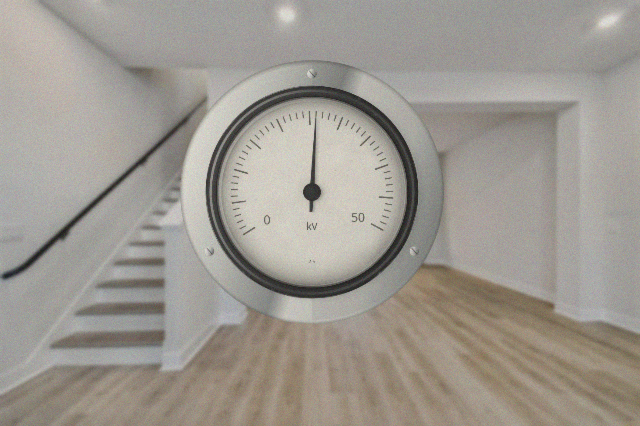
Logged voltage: 26 kV
